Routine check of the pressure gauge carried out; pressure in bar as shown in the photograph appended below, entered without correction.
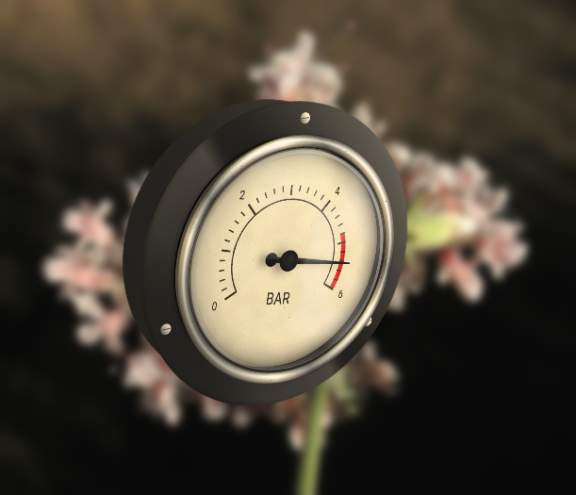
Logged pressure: 5.4 bar
